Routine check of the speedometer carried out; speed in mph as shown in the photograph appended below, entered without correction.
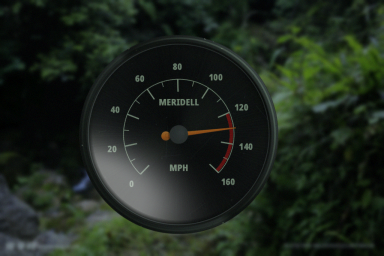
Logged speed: 130 mph
